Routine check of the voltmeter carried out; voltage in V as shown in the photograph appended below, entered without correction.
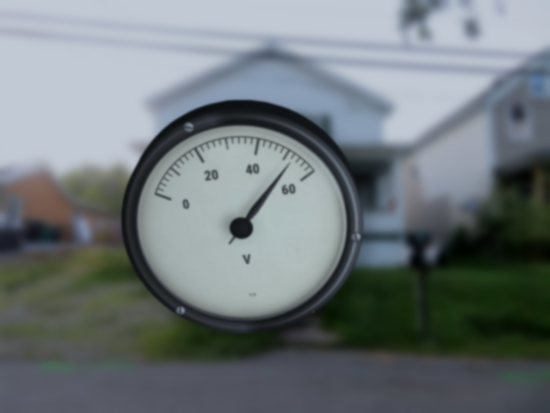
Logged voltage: 52 V
